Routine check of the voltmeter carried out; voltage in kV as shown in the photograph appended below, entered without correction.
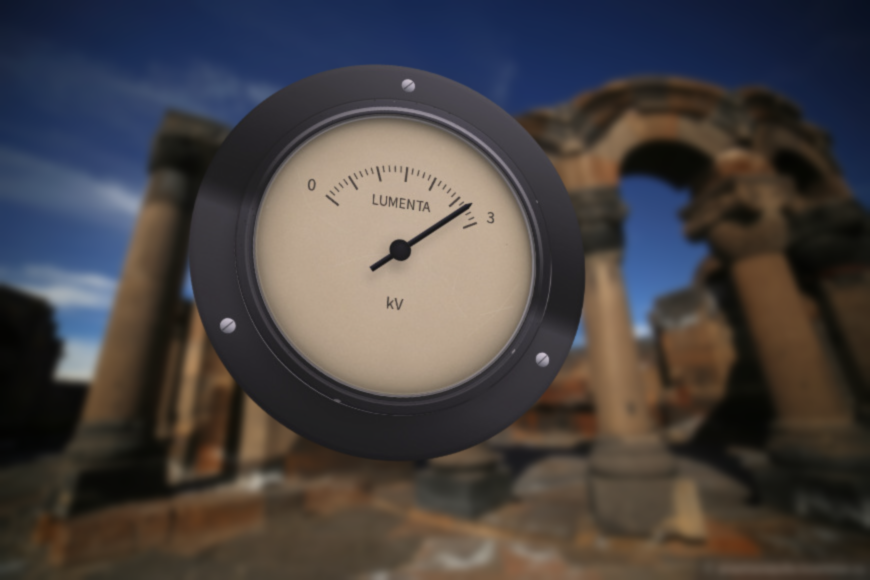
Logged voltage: 2.7 kV
